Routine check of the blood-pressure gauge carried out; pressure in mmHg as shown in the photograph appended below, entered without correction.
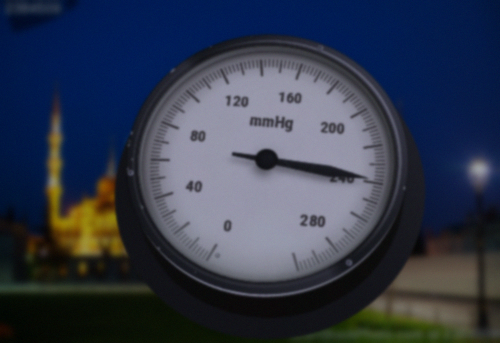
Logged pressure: 240 mmHg
